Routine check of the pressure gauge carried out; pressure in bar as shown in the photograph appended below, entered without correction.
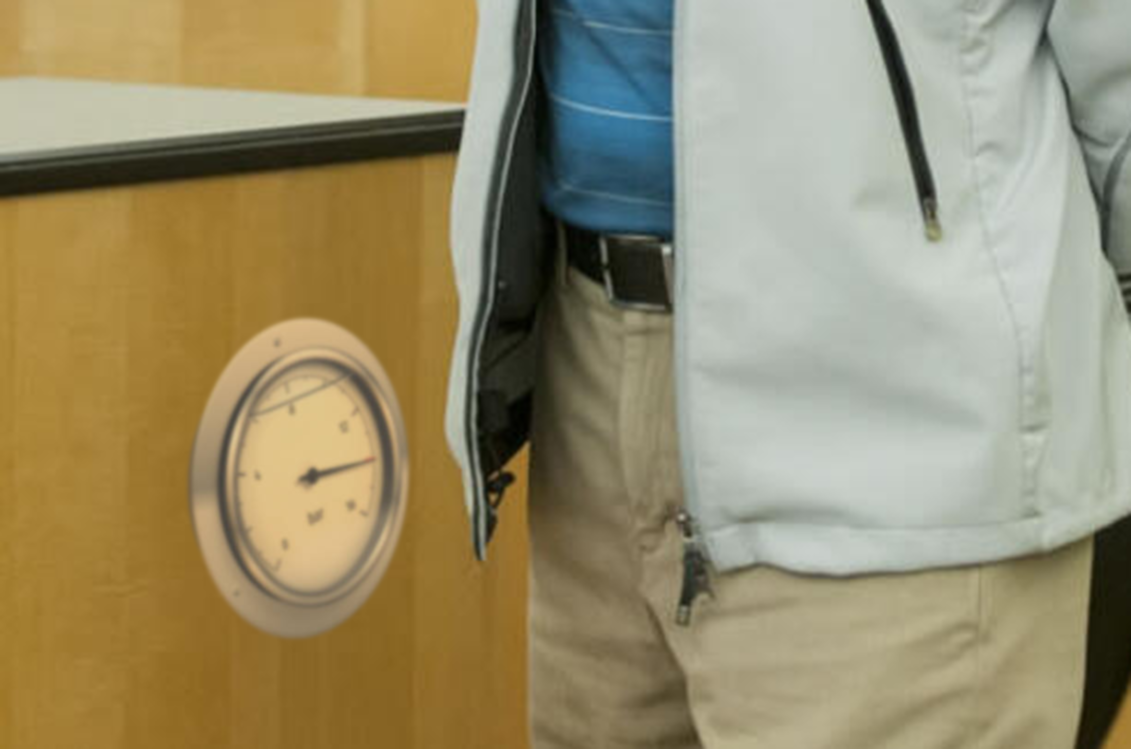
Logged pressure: 14 bar
